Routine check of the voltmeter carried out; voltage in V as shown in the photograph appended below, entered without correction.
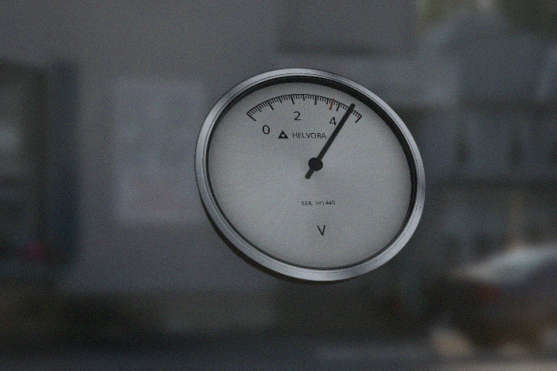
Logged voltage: 4.5 V
